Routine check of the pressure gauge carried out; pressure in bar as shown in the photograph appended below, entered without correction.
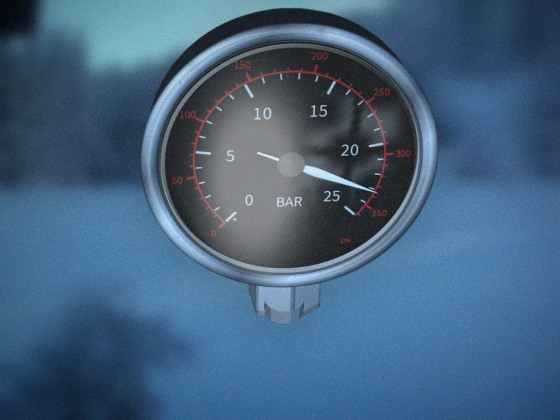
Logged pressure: 23 bar
